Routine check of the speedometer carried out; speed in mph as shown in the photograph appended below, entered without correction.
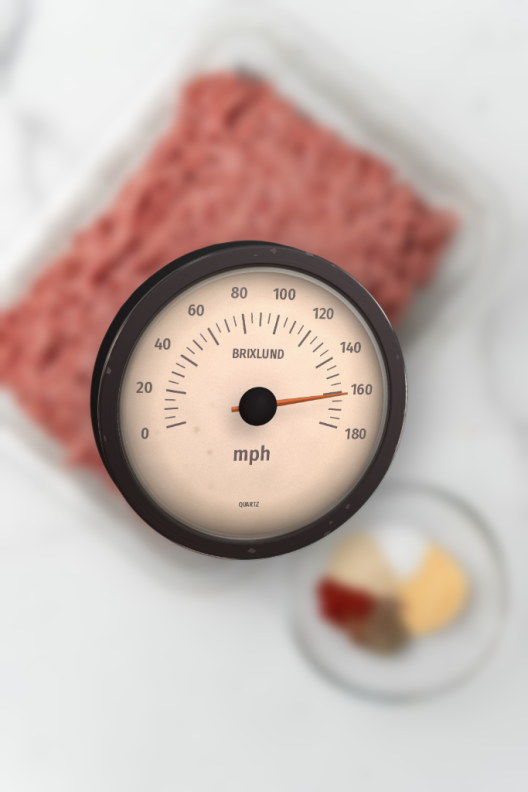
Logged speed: 160 mph
